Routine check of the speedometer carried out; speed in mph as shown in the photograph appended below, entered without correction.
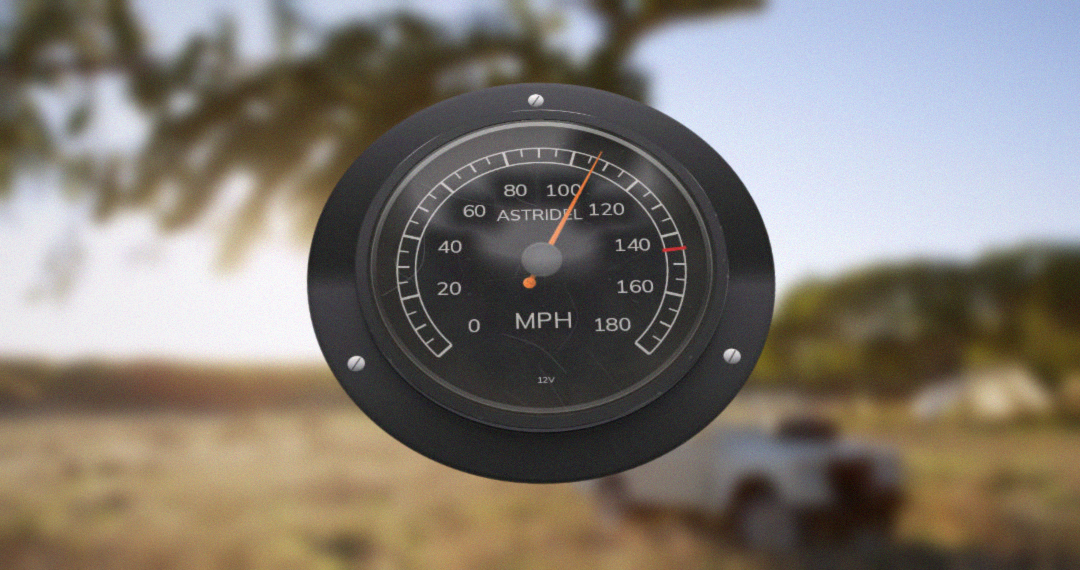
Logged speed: 107.5 mph
